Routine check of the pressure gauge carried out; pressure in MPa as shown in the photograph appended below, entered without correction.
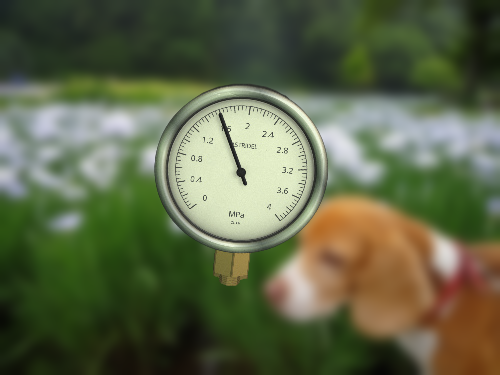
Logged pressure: 1.6 MPa
